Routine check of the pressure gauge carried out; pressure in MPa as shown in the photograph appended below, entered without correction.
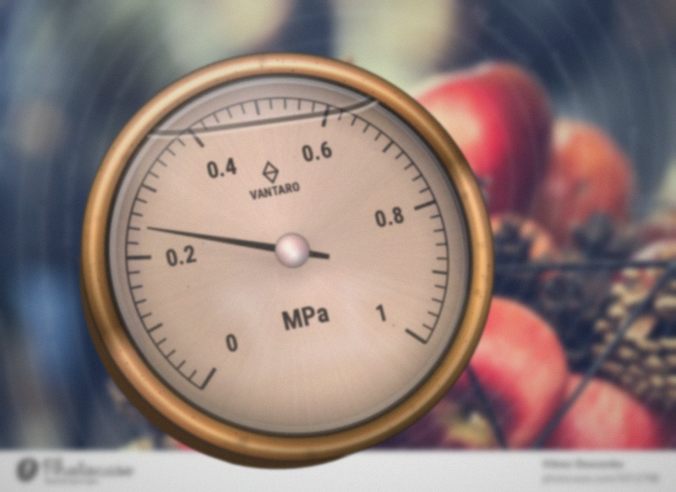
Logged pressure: 0.24 MPa
